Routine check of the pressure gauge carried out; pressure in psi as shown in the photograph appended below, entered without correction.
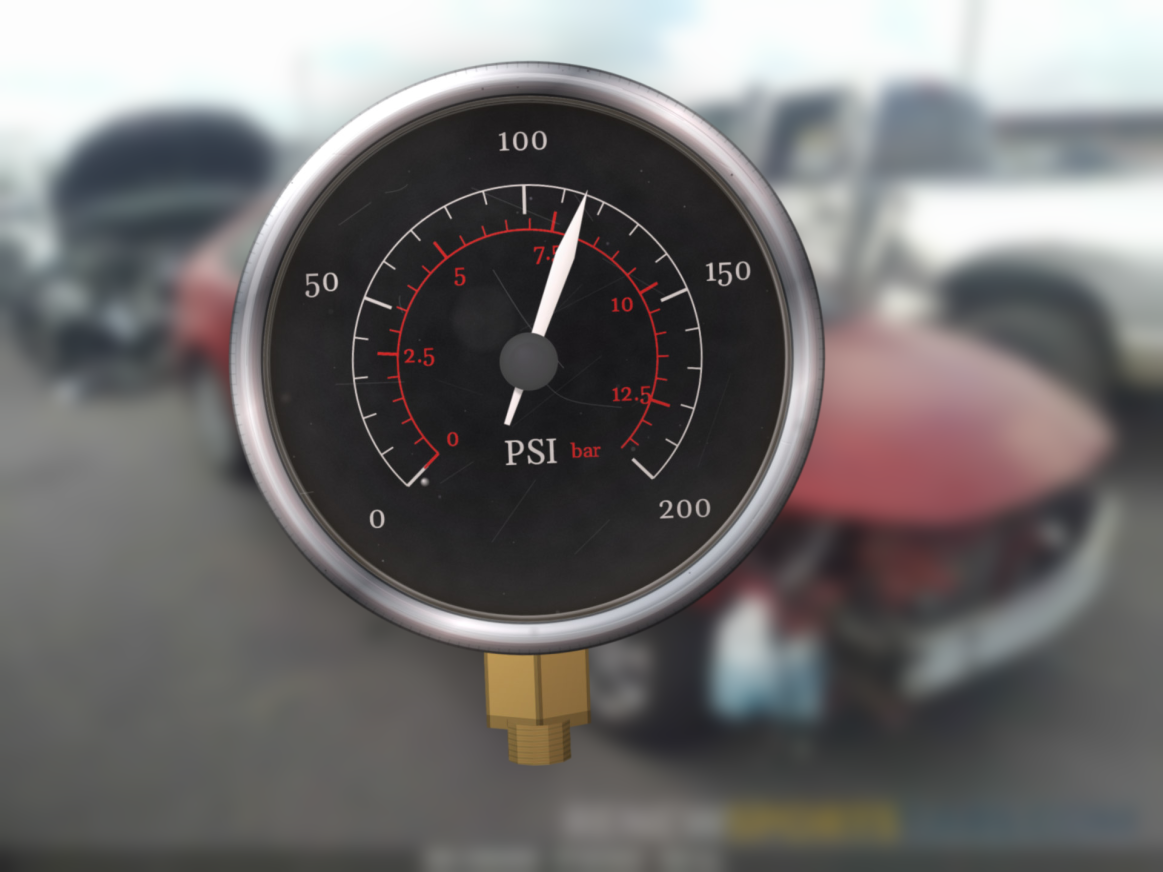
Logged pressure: 115 psi
